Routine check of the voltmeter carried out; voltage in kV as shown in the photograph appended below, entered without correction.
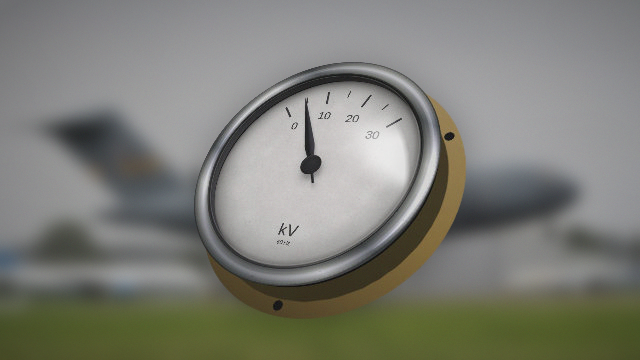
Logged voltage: 5 kV
